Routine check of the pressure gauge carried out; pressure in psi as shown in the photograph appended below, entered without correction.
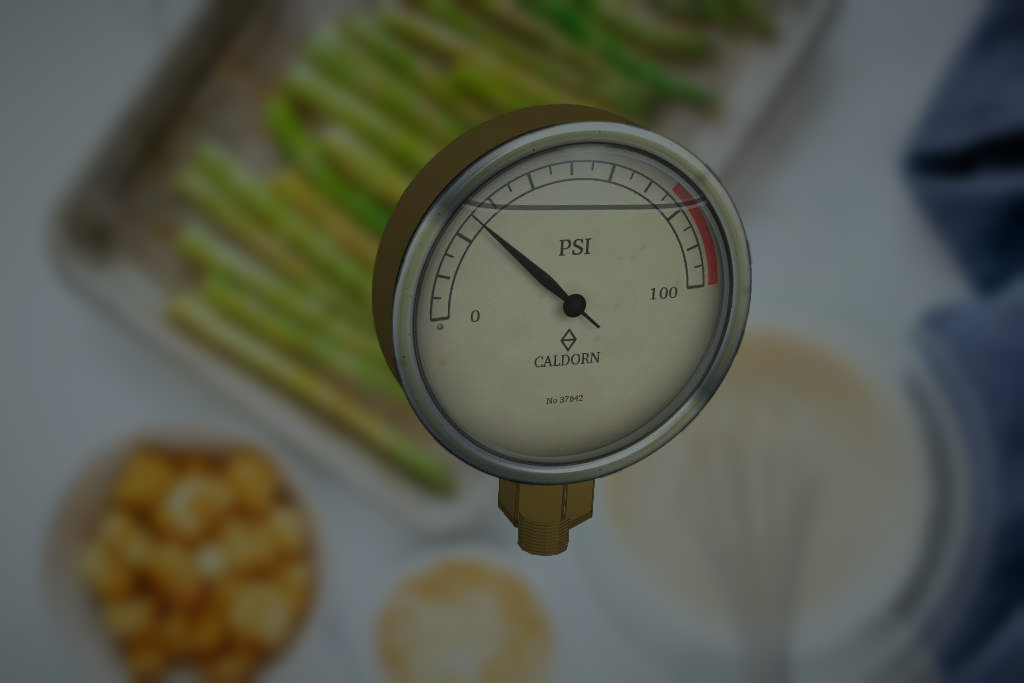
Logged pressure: 25 psi
